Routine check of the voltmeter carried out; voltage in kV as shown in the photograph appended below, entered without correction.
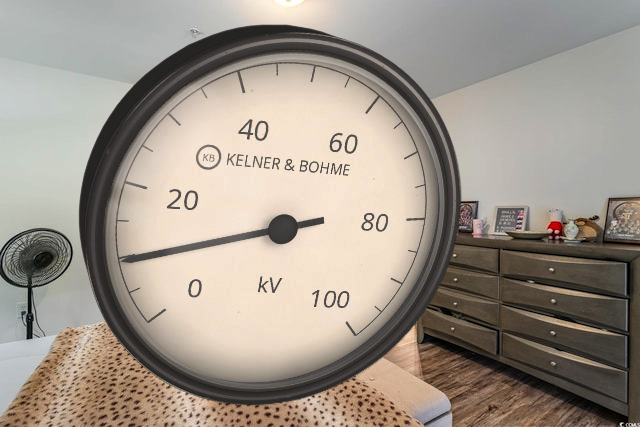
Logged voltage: 10 kV
